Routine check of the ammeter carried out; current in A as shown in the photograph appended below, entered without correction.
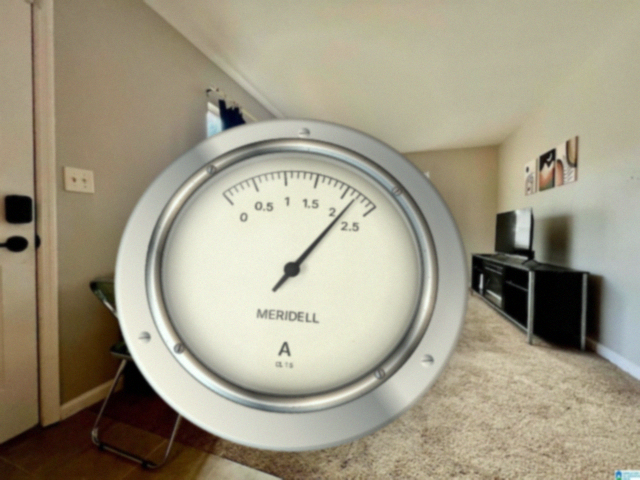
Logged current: 2.2 A
